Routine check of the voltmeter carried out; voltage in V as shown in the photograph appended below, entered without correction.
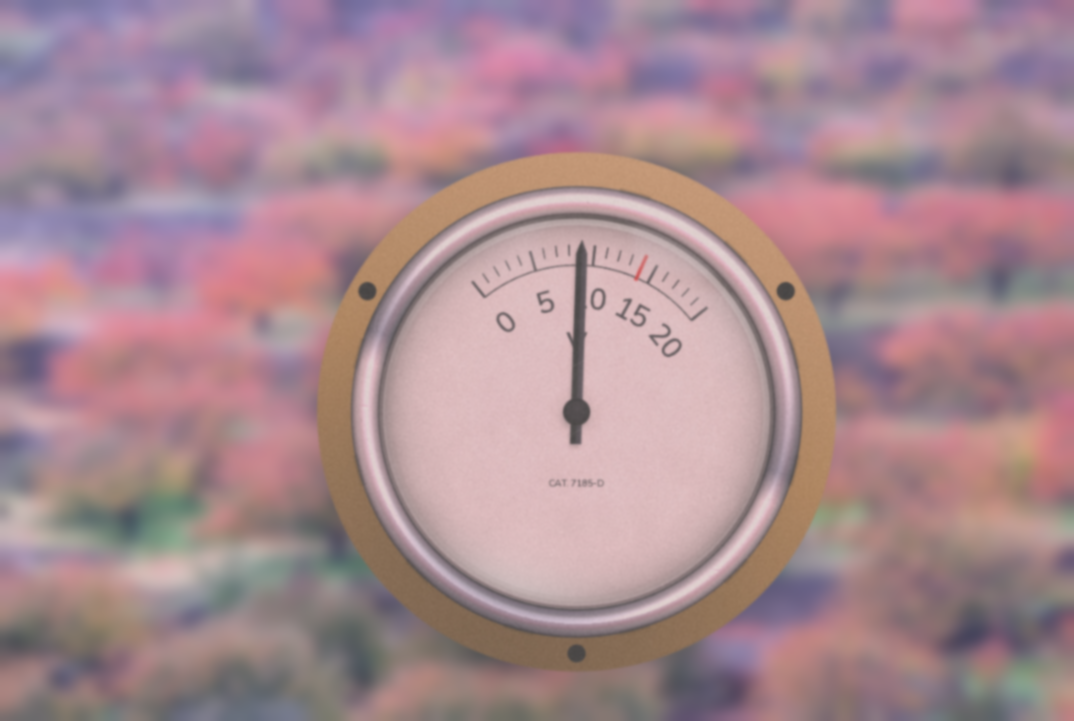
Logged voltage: 9 V
